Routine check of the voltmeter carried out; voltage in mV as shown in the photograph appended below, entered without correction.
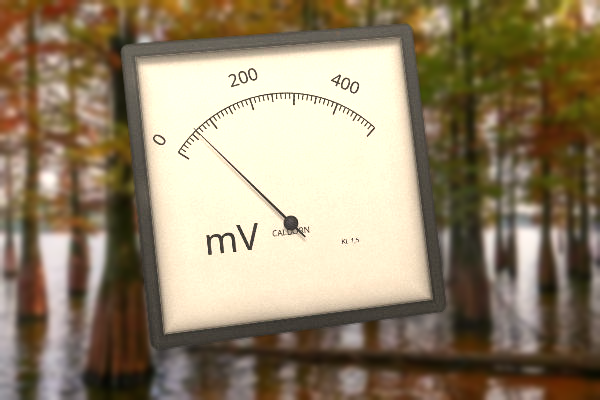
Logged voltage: 60 mV
